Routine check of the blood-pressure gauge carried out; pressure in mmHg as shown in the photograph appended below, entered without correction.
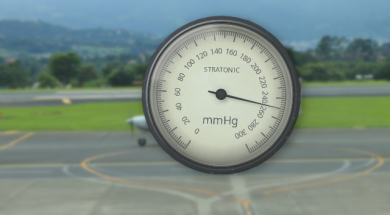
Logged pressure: 250 mmHg
